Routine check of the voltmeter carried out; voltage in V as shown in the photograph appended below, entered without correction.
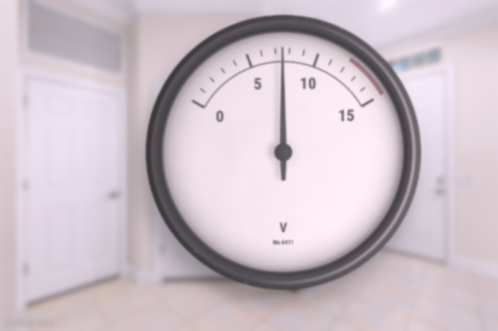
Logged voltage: 7.5 V
